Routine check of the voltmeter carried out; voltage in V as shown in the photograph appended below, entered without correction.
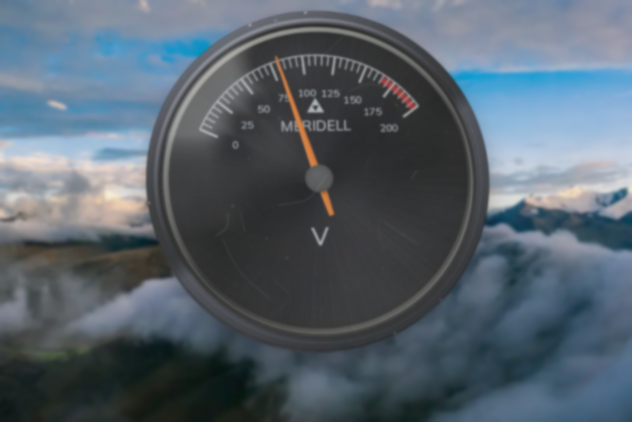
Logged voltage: 80 V
